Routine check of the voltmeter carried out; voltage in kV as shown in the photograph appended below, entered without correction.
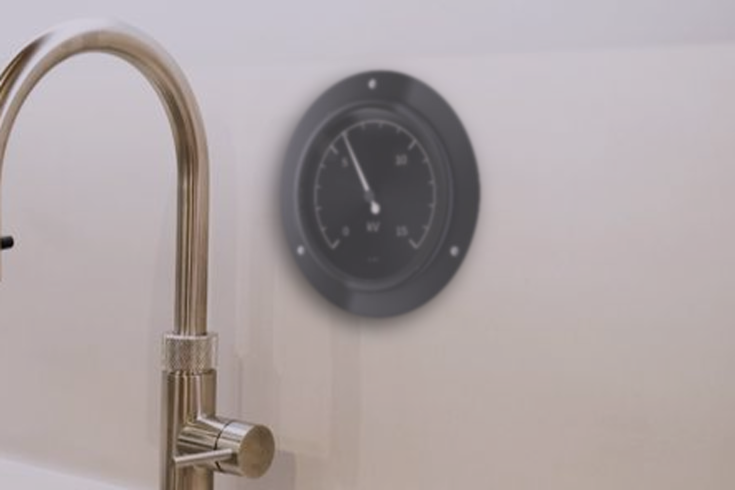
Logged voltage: 6 kV
